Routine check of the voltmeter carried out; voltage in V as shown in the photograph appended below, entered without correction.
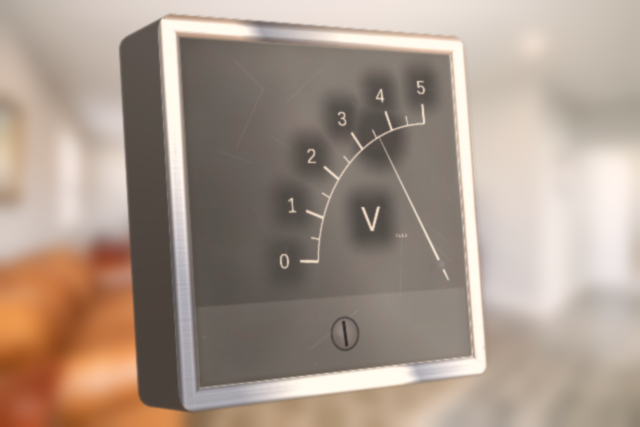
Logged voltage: 3.5 V
